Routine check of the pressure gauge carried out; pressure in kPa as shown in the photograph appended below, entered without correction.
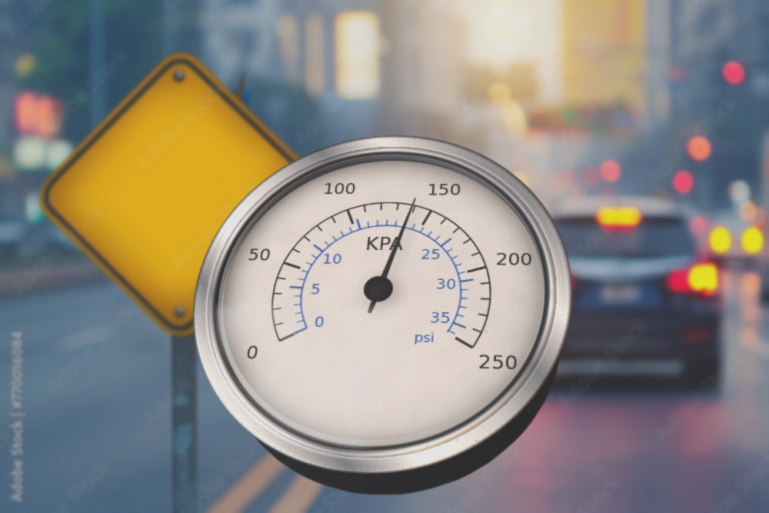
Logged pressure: 140 kPa
